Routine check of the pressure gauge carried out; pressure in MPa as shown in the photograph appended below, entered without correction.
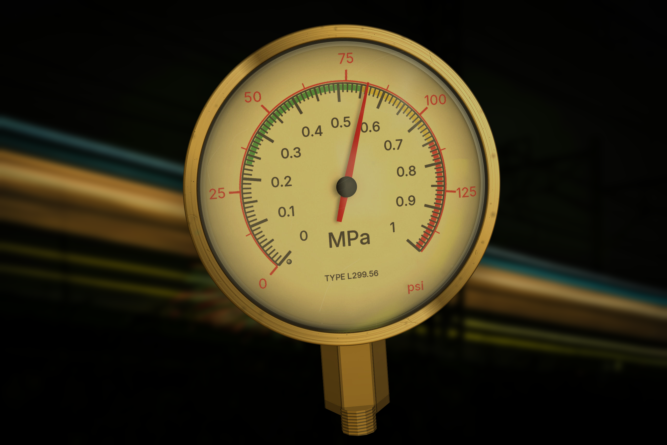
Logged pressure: 0.56 MPa
